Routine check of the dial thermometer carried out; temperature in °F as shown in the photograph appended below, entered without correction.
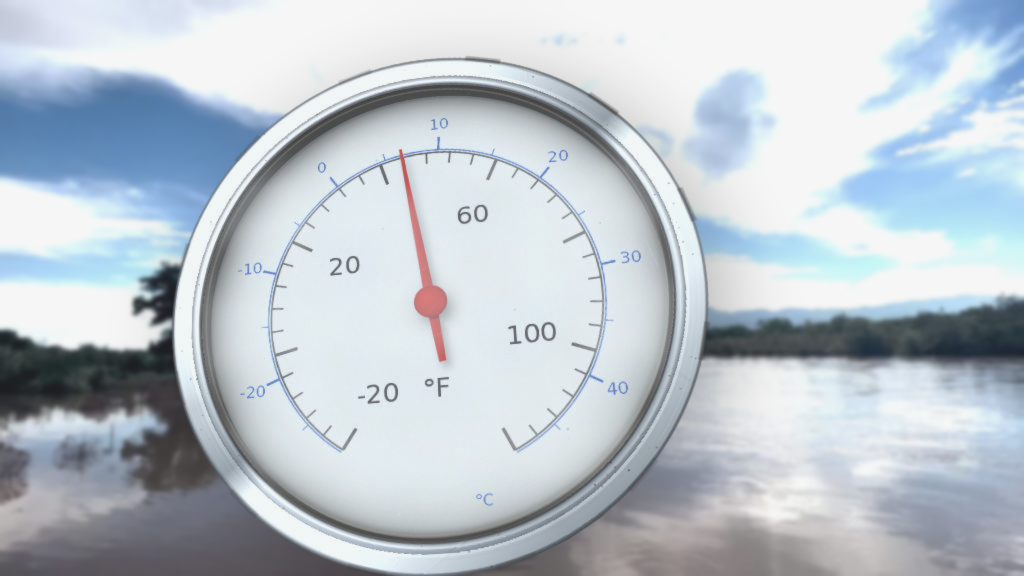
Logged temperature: 44 °F
